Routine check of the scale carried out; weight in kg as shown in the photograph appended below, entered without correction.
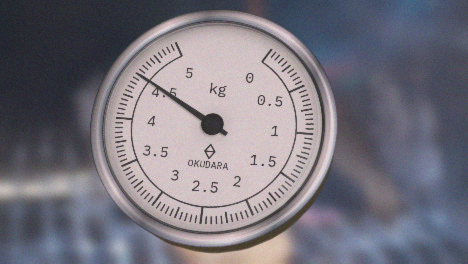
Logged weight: 4.5 kg
